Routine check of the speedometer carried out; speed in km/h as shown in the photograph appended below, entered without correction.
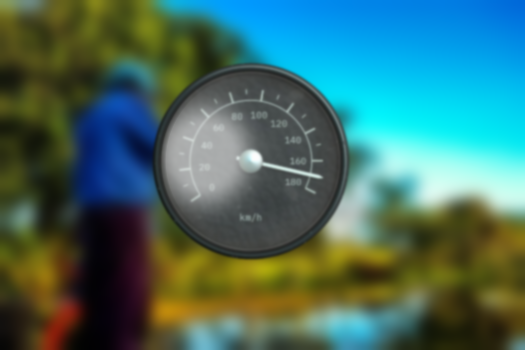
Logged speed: 170 km/h
